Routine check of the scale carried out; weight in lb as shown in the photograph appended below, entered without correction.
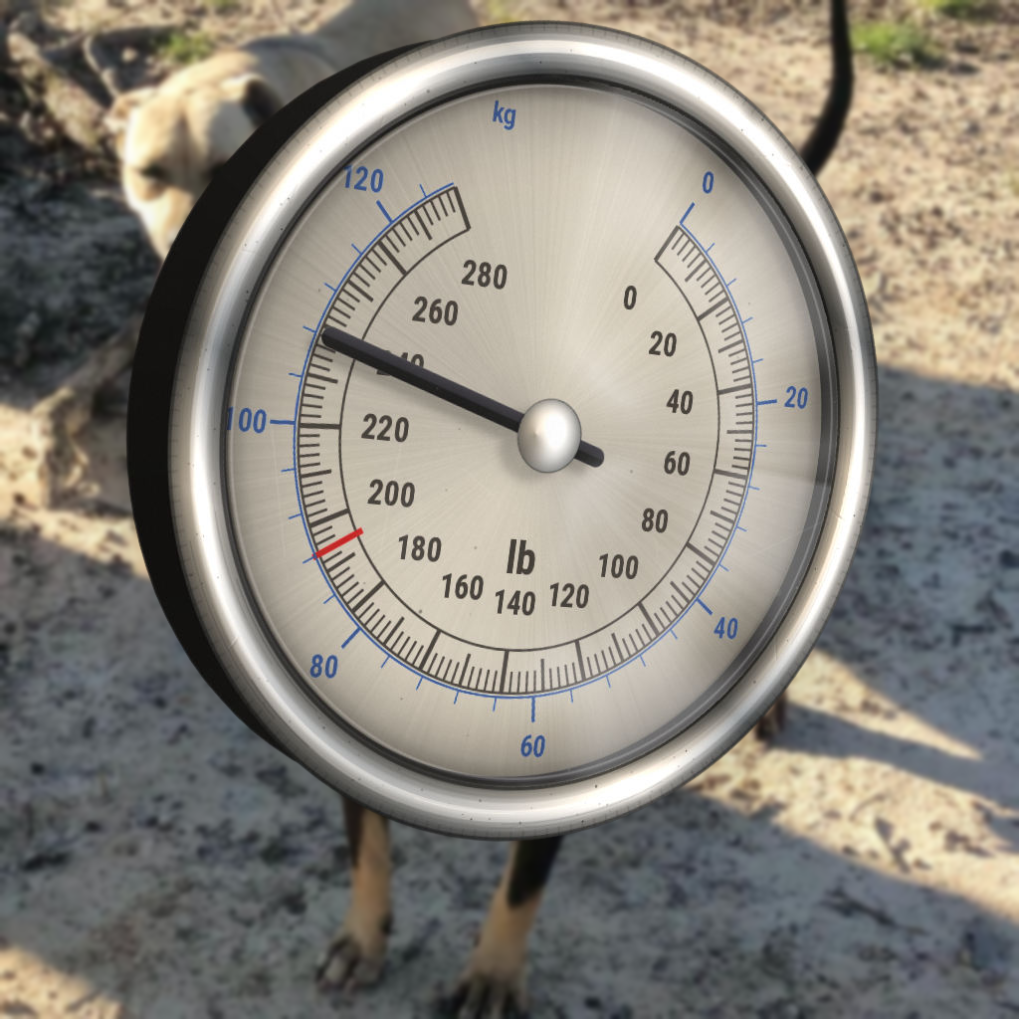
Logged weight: 238 lb
